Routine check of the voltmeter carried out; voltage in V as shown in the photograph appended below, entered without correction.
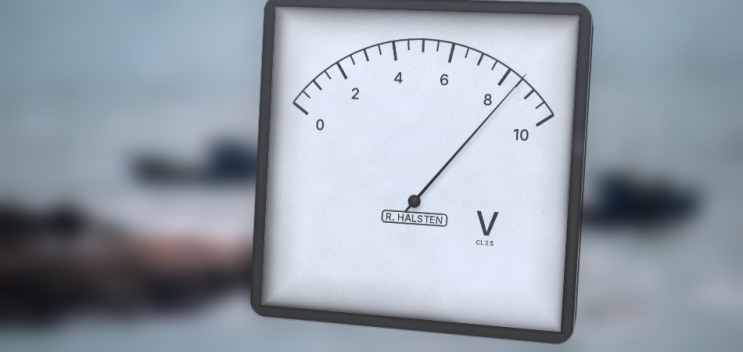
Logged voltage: 8.5 V
